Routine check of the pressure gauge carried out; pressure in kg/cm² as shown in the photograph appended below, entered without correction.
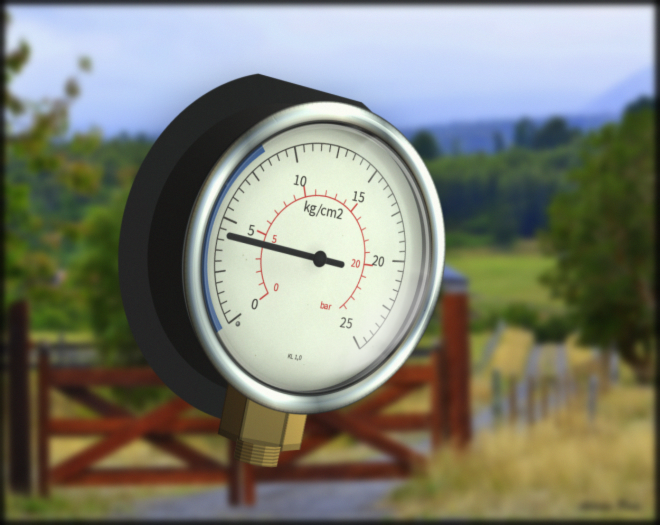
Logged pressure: 4.25 kg/cm²
